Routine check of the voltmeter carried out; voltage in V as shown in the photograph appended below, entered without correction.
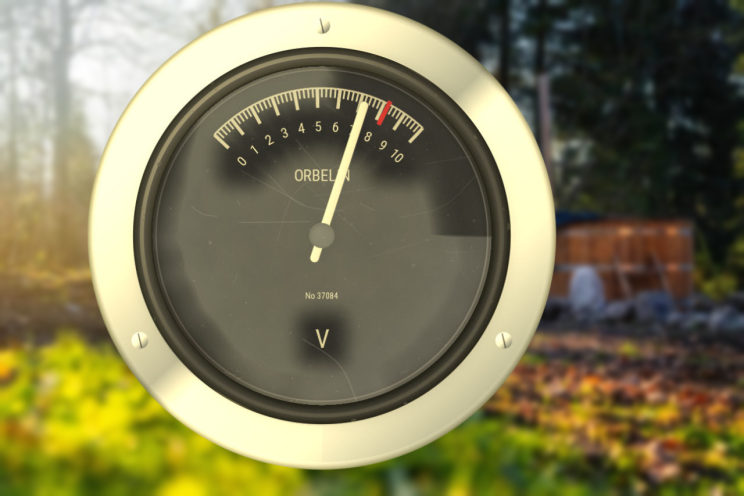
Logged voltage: 7.2 V
